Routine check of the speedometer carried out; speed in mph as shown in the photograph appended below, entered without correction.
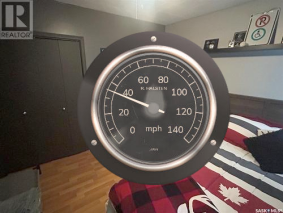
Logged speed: 35 mph
